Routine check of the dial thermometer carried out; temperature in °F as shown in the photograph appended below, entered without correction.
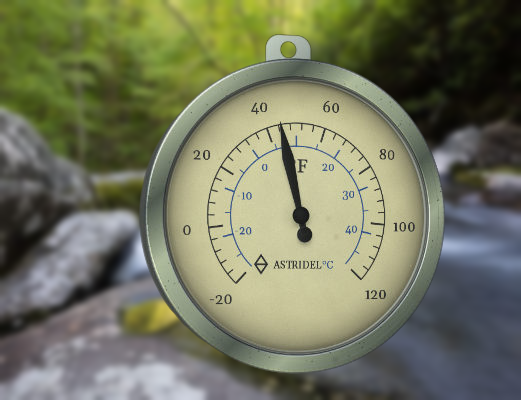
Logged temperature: 44 °F
